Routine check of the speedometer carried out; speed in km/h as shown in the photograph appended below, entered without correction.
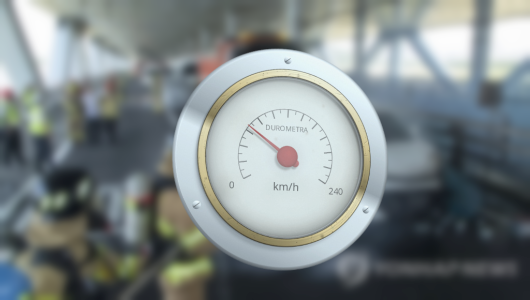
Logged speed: 65 km/h
